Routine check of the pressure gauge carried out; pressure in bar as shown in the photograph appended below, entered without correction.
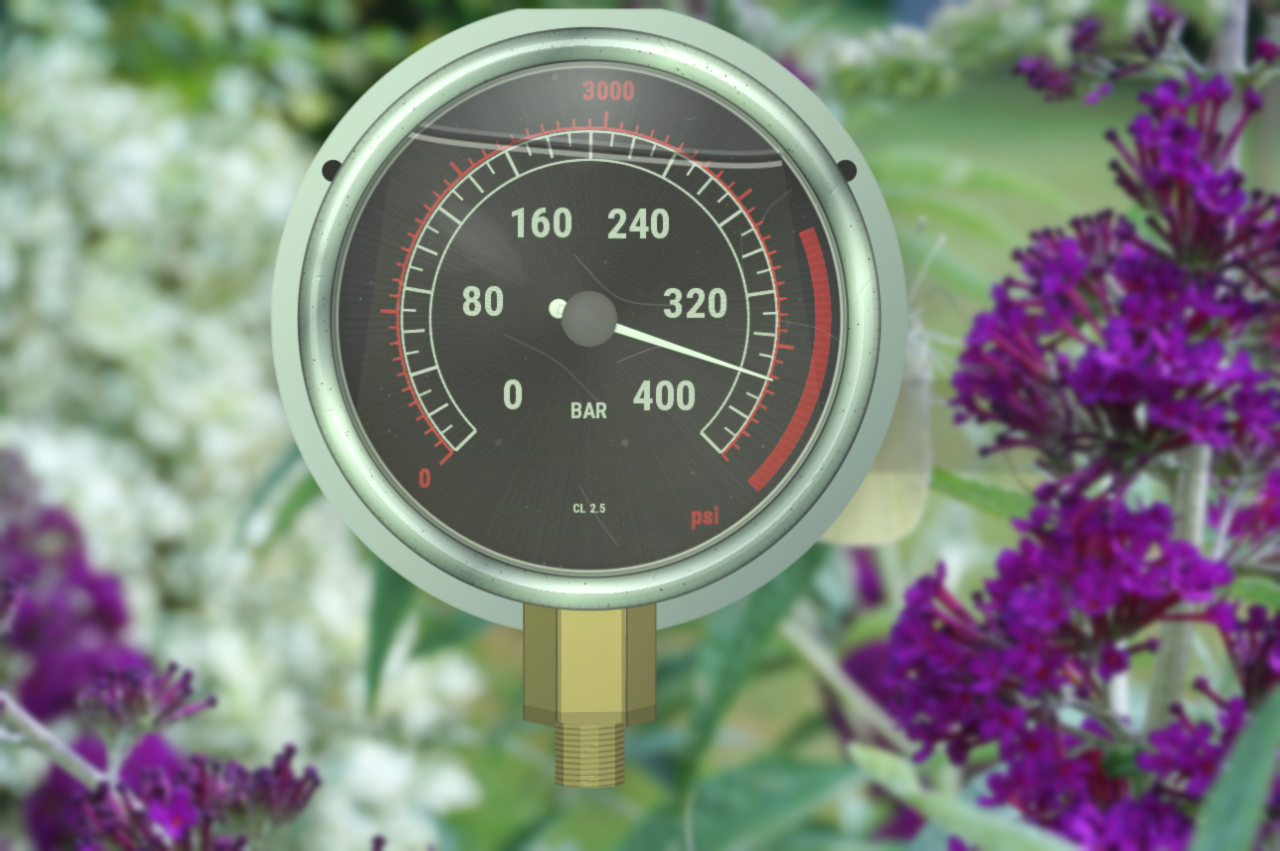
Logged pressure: 360 bar
